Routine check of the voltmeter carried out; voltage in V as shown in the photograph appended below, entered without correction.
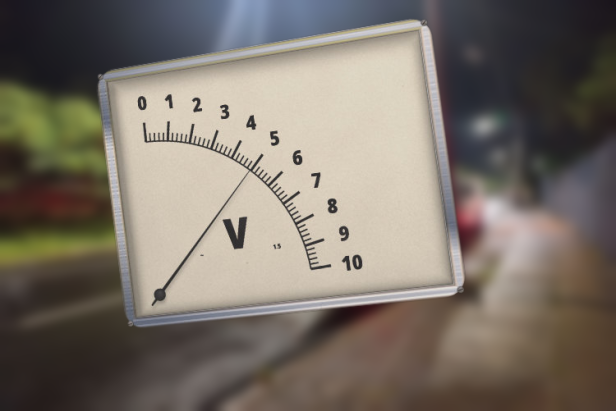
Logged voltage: 5 V
